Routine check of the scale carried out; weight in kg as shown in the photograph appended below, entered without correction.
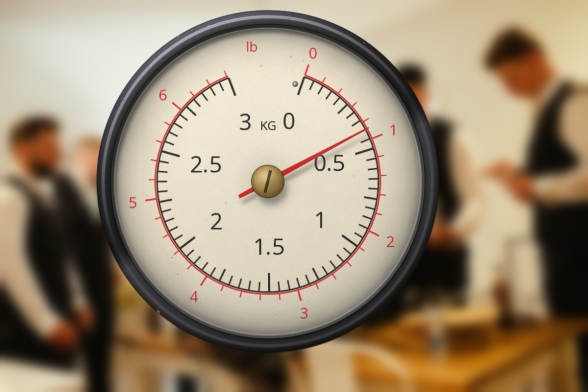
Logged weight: 0.4 kg
